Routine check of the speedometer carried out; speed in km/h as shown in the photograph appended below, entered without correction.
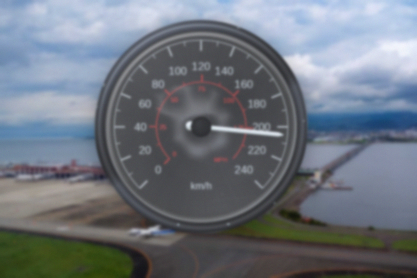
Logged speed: 205 km/h
